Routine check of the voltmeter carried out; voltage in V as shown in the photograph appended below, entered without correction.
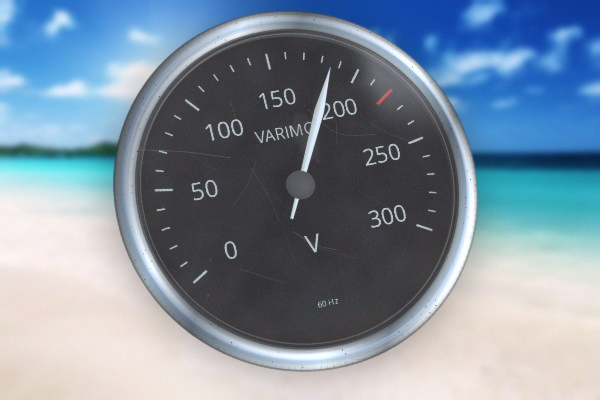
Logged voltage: 185 V
